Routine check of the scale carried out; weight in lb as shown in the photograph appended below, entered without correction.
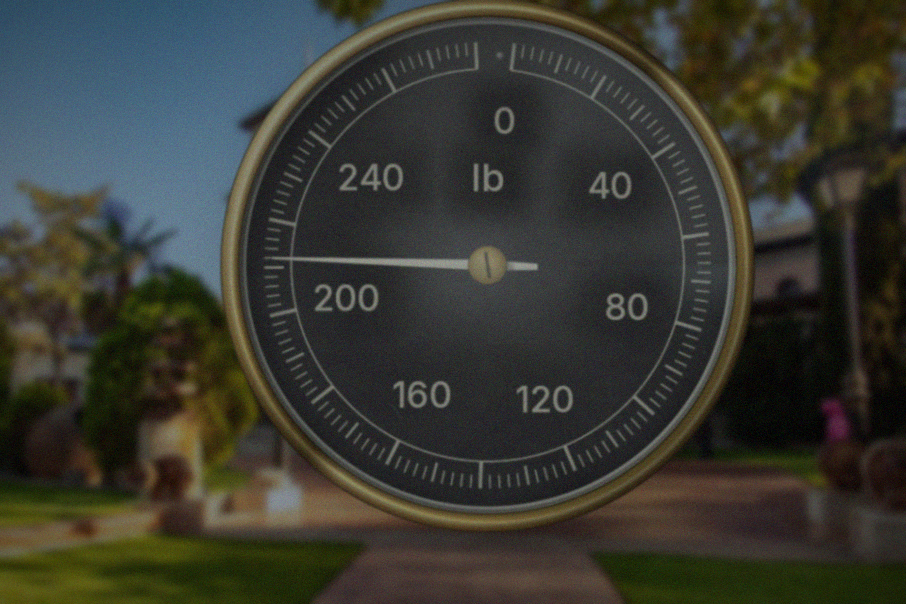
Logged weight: 212 lb
